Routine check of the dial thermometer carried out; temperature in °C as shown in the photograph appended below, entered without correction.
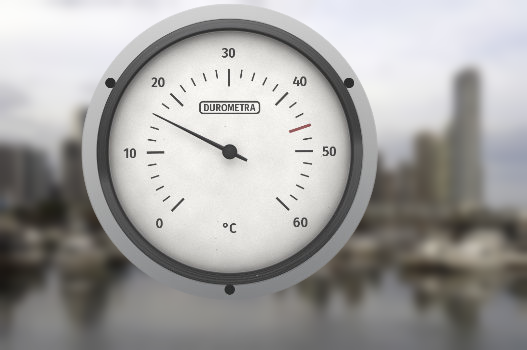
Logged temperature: 16 °C
